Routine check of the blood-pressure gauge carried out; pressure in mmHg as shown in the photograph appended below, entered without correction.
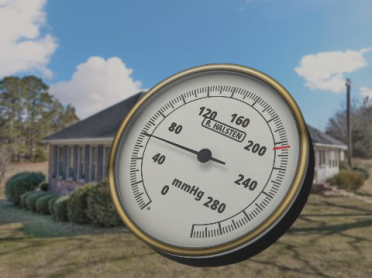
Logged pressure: 60 mmHg
